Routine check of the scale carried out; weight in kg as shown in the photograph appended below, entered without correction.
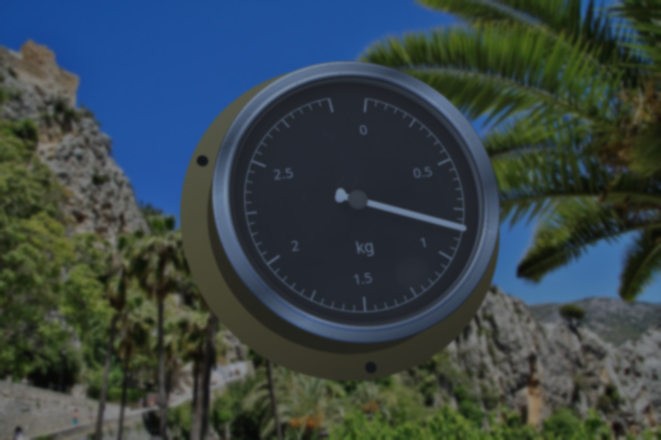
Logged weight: 0.85 kg
